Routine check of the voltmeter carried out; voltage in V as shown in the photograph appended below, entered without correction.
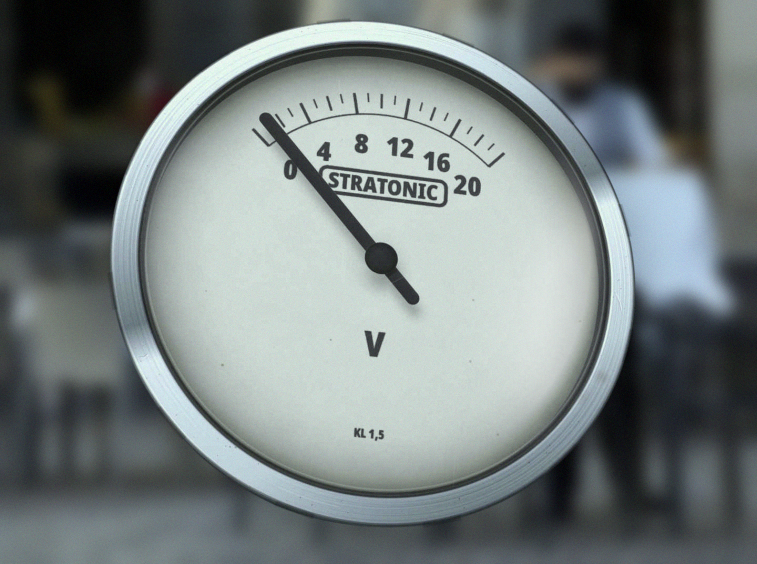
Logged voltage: 1 V
